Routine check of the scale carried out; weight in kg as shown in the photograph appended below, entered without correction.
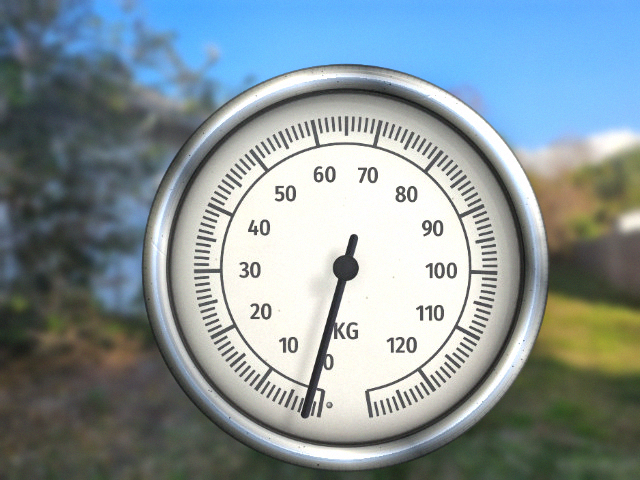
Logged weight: 2 kg
